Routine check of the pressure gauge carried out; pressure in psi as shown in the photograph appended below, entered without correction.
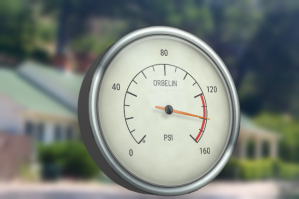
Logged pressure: 140 psi
